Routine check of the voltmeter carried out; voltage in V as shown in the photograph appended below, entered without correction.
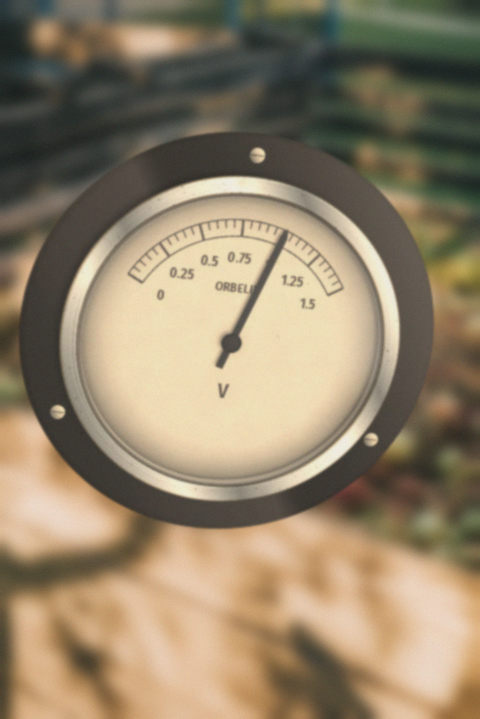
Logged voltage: 1 V
